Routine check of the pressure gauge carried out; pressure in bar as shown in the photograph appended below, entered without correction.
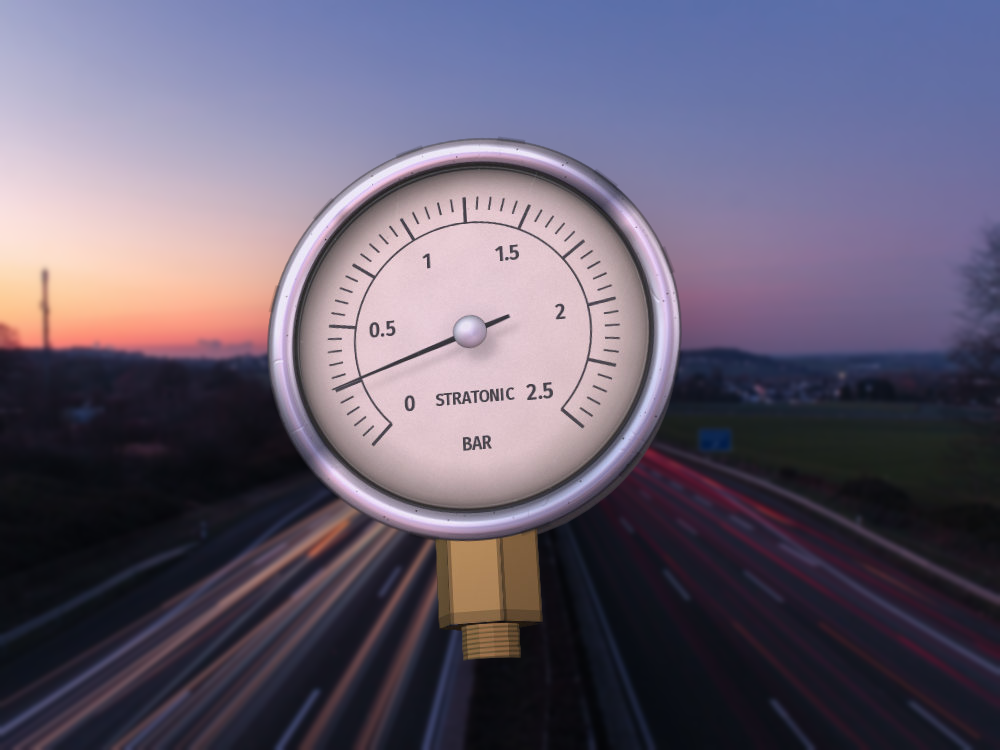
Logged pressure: 0.25 bar
